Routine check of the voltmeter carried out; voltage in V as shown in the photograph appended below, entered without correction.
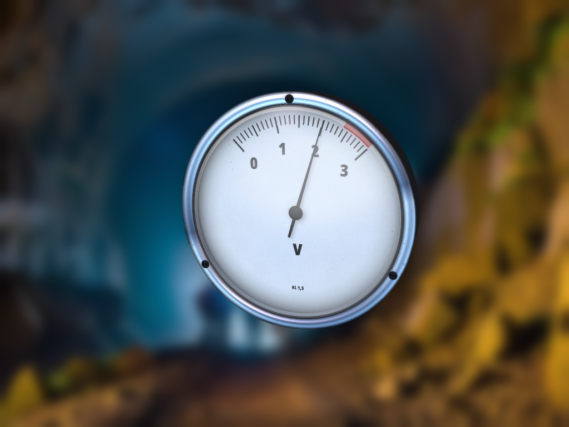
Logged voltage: 2 V
